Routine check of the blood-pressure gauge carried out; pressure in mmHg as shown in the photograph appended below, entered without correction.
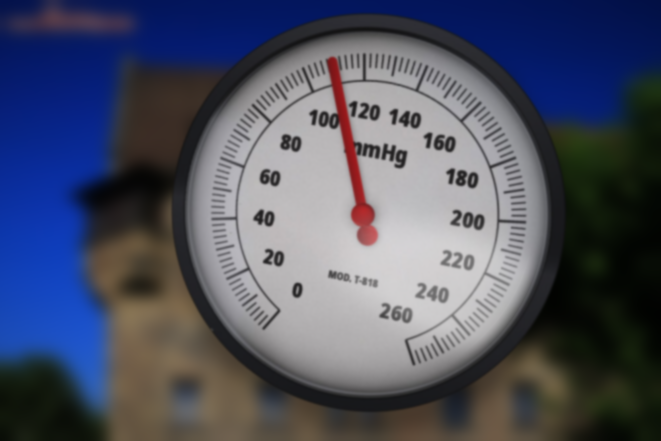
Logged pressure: 110 mmHg
